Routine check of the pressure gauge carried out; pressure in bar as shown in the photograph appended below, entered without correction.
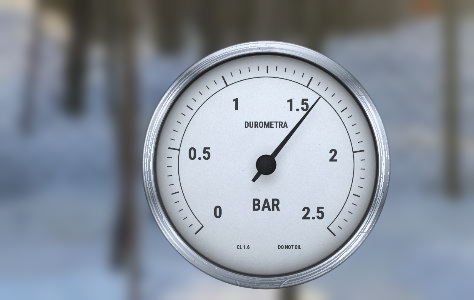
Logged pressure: 1.6 bar
